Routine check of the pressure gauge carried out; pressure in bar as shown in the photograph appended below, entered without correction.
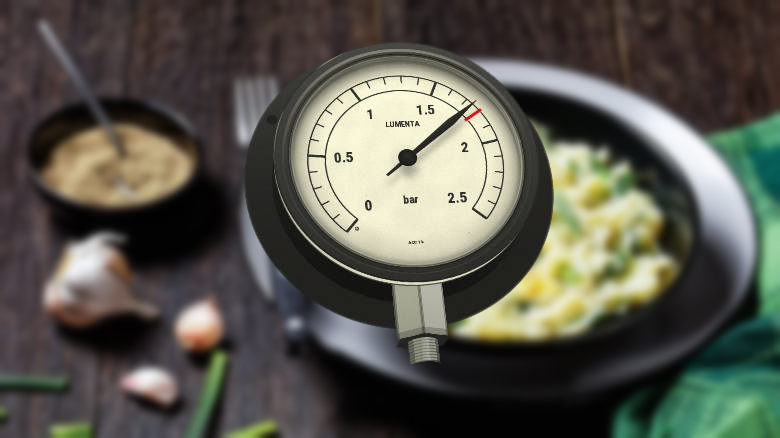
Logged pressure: 1.75 bar
